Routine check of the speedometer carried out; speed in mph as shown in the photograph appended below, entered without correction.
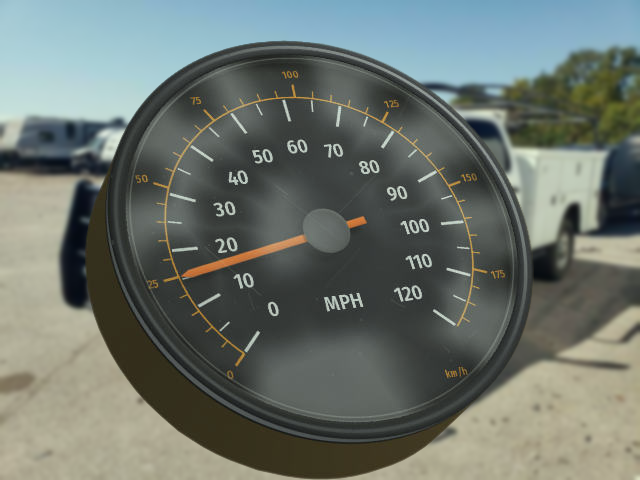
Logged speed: 15 mph
